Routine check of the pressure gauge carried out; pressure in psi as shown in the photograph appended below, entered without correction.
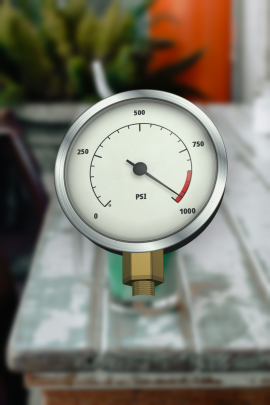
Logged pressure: 975 psi
